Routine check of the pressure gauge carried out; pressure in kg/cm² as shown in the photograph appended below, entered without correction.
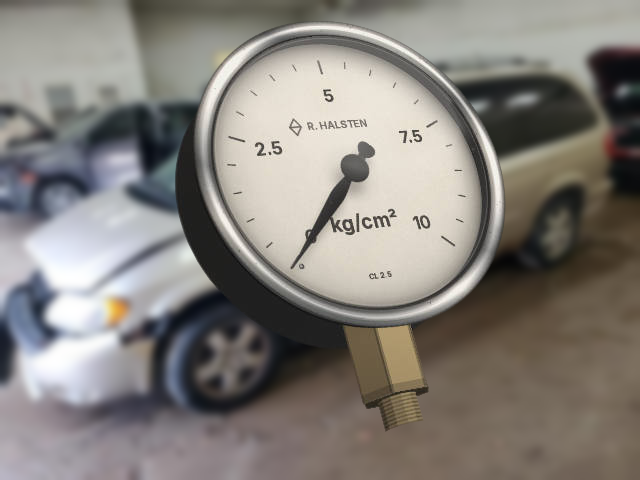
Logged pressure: 0 kg/cm²
